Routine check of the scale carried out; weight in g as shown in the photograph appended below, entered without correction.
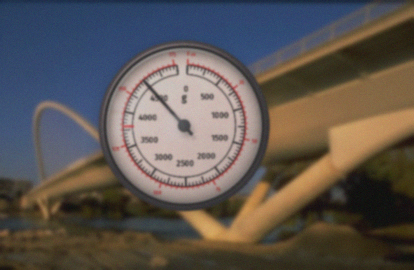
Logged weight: 4500 g
